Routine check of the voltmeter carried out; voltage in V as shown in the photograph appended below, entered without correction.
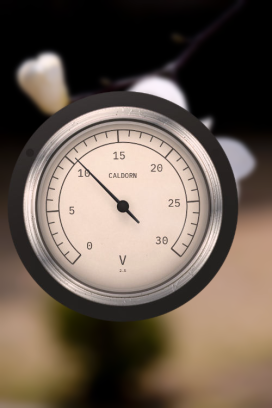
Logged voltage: 10.5 V
